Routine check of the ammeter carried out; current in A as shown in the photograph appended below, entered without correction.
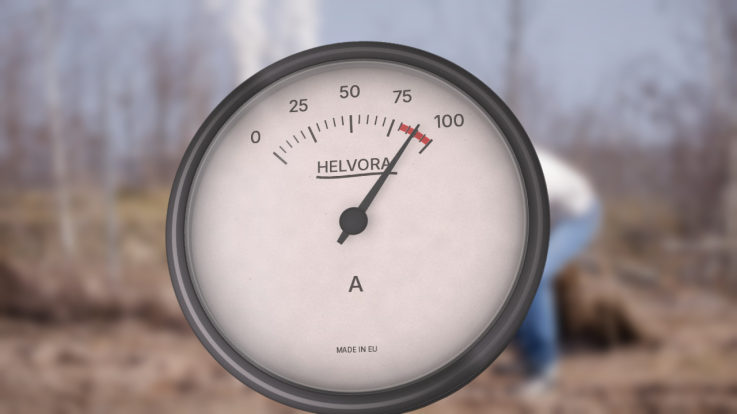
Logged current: 90 A
